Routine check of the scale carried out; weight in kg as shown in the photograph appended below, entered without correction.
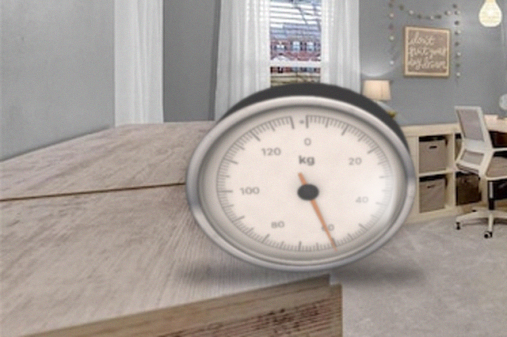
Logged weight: 60 kg
